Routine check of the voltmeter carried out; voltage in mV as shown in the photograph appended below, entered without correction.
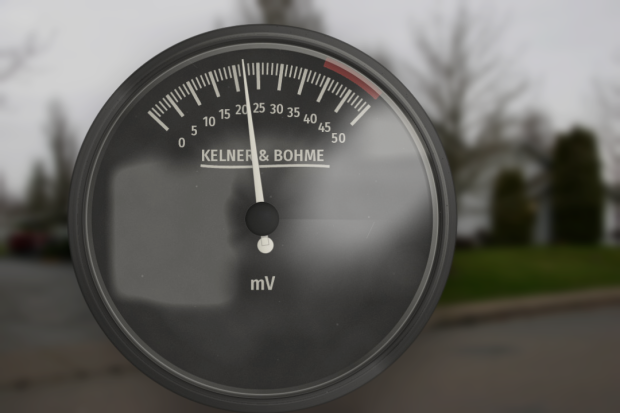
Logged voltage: 22 mV
